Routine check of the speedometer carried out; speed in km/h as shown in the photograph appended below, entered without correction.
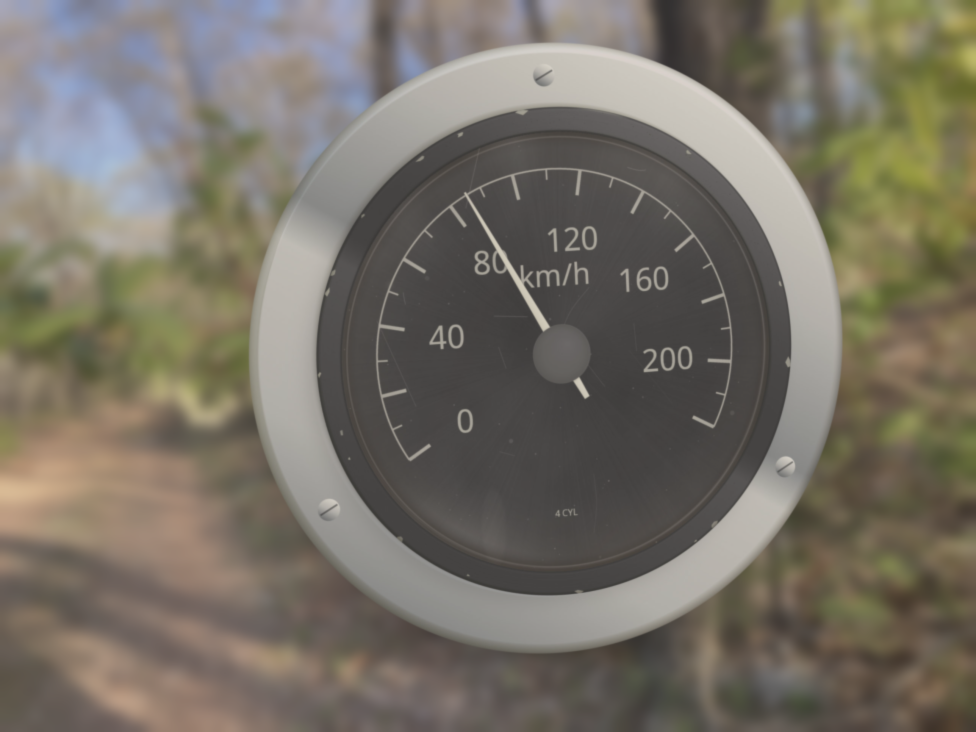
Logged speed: 85 km/h
